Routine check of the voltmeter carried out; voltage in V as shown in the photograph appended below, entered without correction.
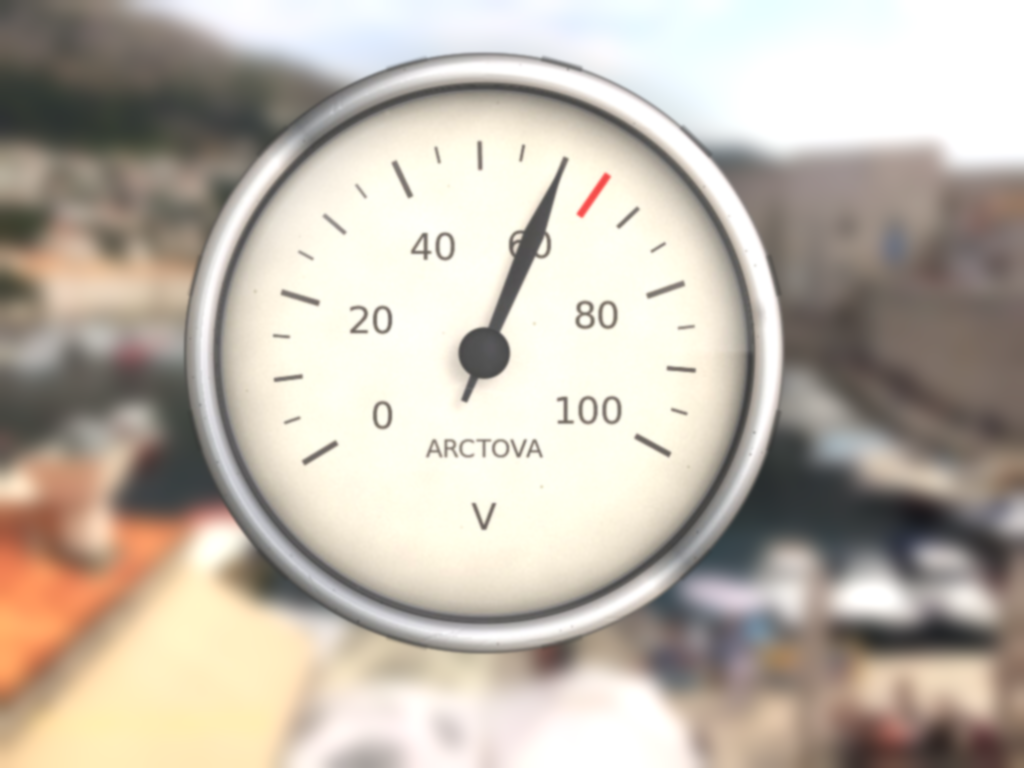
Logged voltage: 60 V
